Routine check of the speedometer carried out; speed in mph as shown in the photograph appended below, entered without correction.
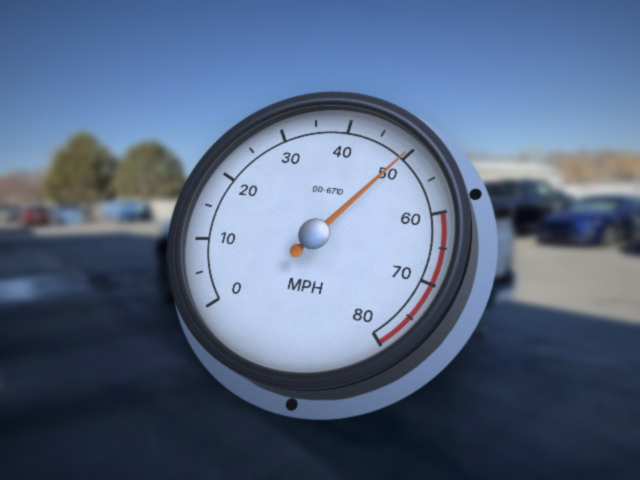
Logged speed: 50 mph
